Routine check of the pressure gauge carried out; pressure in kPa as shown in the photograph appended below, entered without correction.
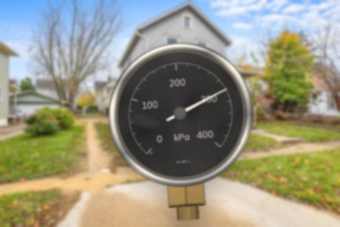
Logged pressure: 300 kPa
